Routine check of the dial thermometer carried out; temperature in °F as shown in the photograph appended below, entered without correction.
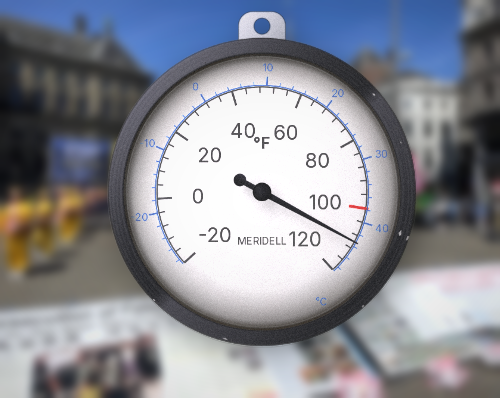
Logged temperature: 110 °F
